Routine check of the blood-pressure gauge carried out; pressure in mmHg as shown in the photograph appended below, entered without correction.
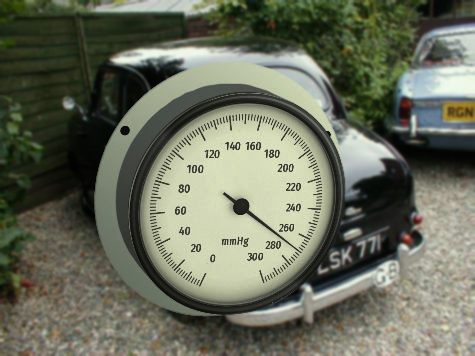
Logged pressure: 270 mmHg
